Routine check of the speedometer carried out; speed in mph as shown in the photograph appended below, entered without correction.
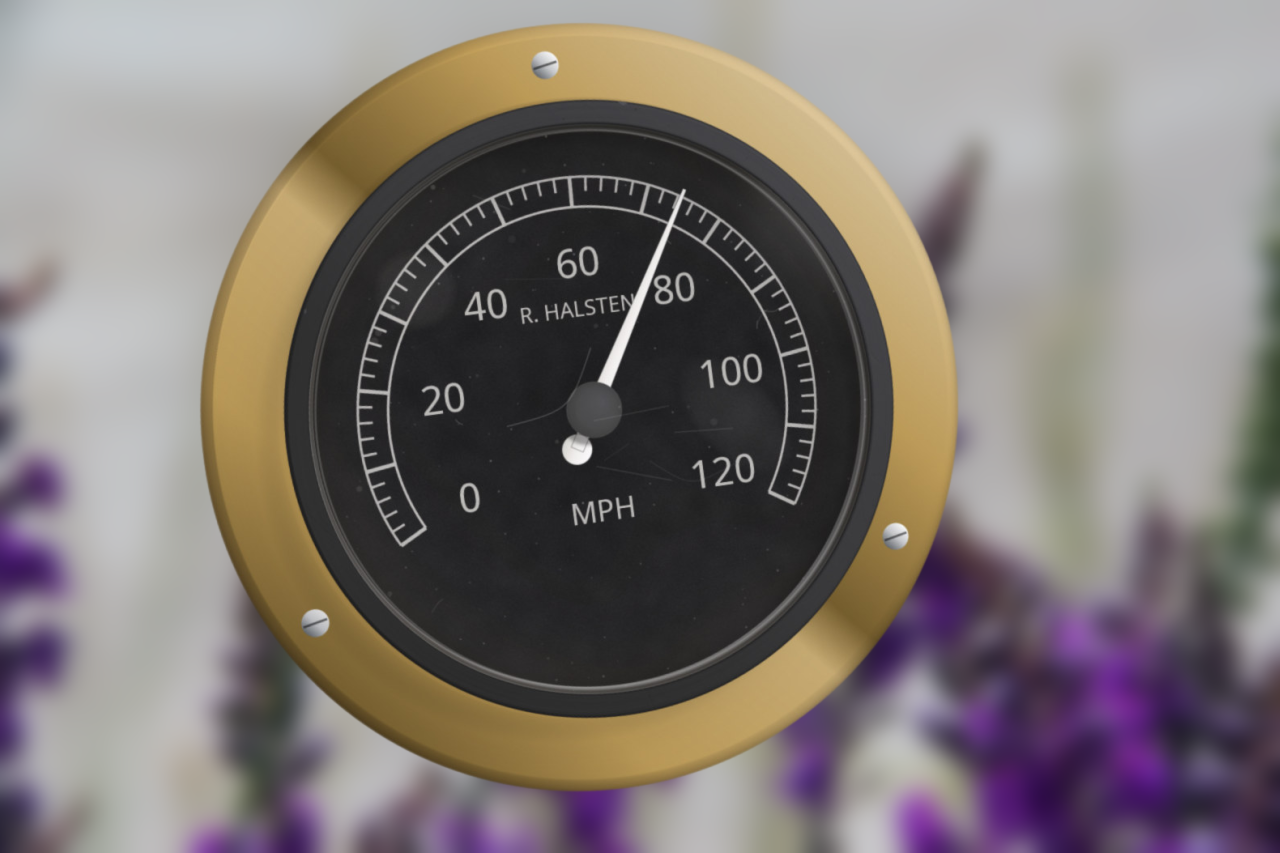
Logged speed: 74 mph
